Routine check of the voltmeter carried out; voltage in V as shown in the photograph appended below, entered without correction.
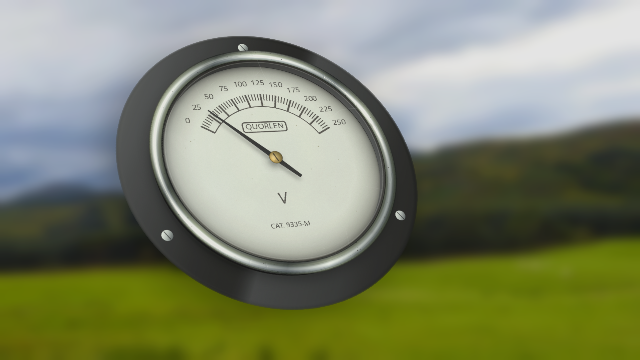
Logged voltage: 25 V
